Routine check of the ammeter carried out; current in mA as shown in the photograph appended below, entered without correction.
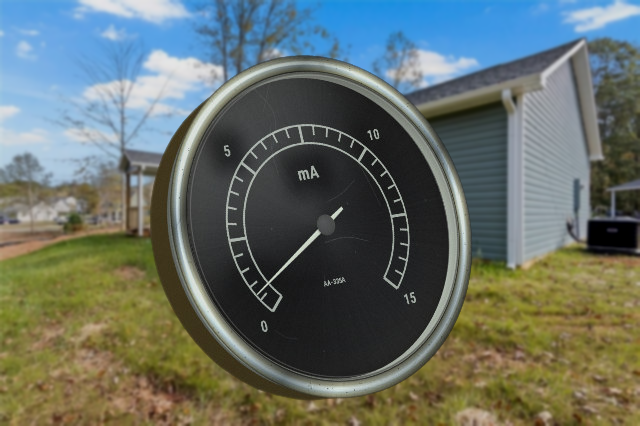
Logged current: 0.75 mA
